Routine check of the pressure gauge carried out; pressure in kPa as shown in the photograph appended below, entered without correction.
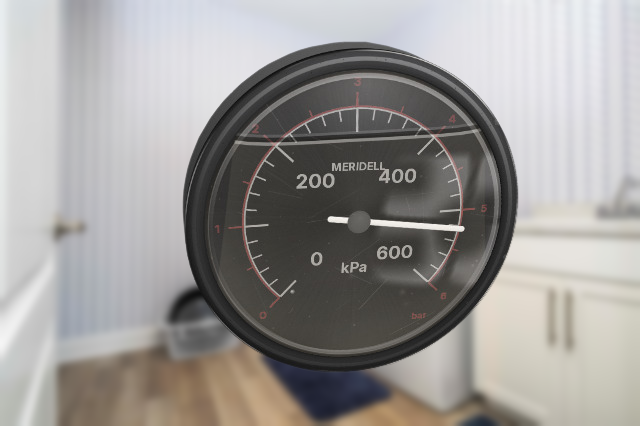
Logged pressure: 520 kPa
